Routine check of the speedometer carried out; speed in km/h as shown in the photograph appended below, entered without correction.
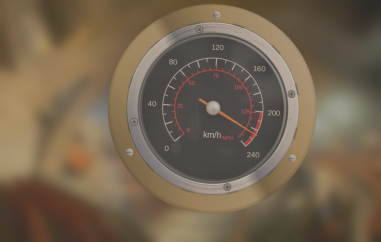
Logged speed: 225 km/h
